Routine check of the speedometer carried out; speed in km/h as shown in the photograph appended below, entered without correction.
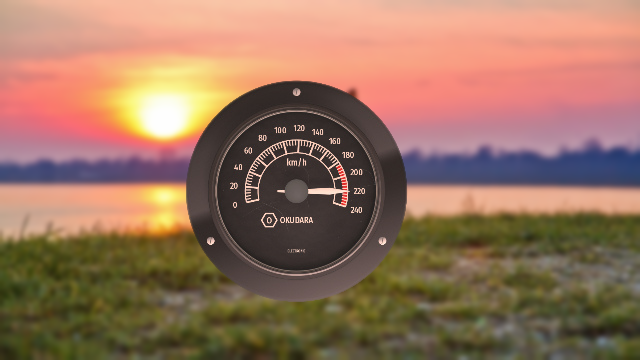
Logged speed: 220 km/h
